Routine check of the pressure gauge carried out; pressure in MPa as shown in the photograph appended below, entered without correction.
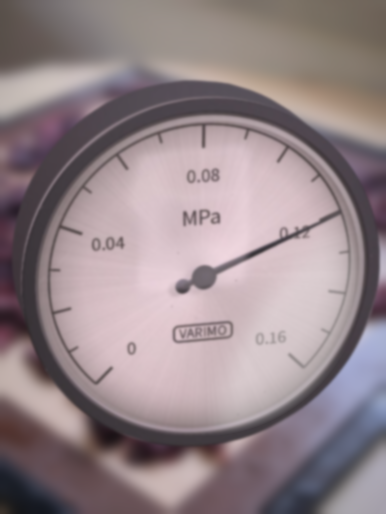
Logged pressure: 0.12 MPa
